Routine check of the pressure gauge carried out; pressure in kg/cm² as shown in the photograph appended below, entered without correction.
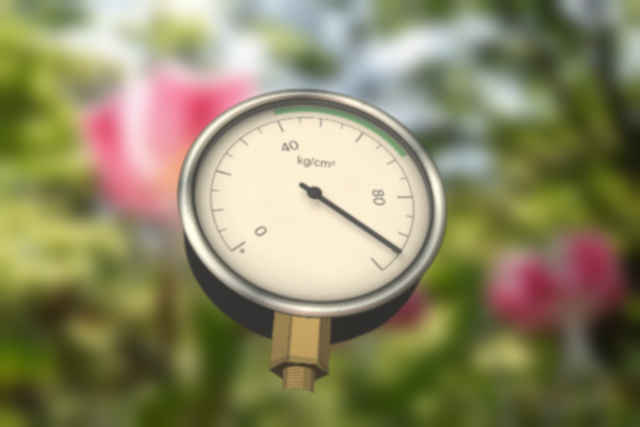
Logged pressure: 95 kg/cm²
